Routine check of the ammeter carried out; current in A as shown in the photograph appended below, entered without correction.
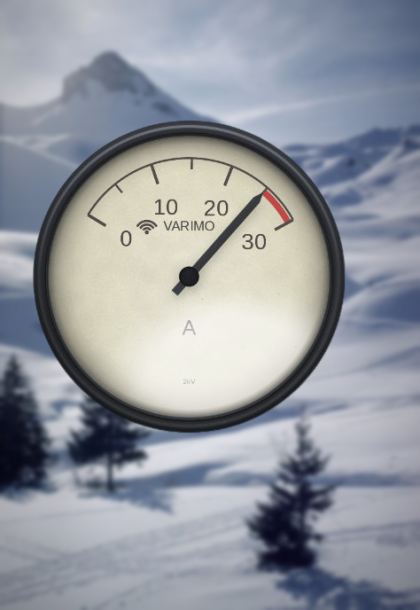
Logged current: 25 A
